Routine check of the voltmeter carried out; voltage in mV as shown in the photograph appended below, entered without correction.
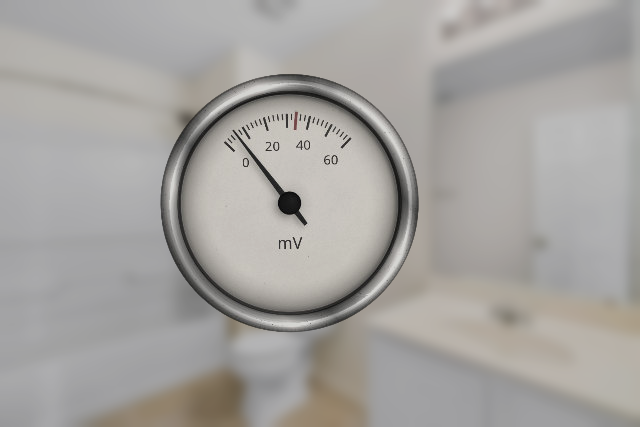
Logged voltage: 6 mV
